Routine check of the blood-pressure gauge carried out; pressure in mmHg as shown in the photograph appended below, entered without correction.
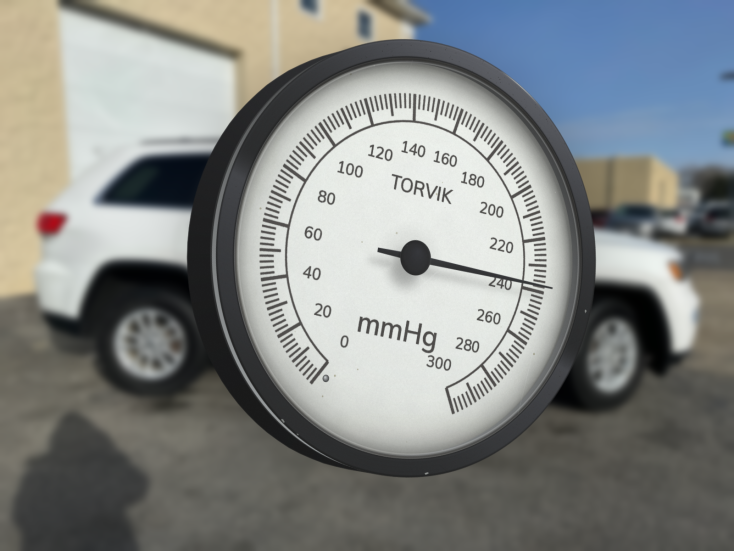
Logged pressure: 238 mmHg
